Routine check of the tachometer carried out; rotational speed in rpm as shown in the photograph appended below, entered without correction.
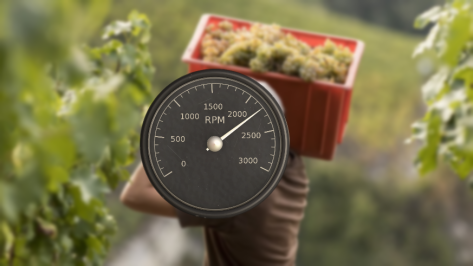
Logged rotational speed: 2200 rpm
